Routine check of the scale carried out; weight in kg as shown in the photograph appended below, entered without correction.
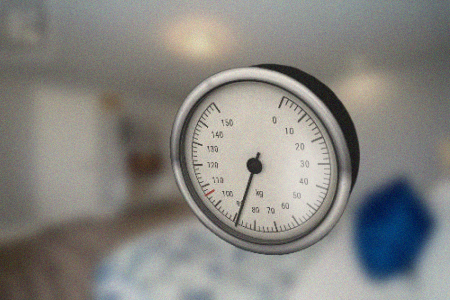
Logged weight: 88 kg
